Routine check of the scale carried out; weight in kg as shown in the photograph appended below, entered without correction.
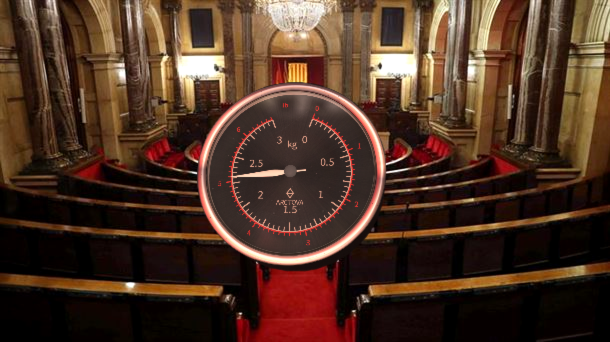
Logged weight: 2.3 kg
